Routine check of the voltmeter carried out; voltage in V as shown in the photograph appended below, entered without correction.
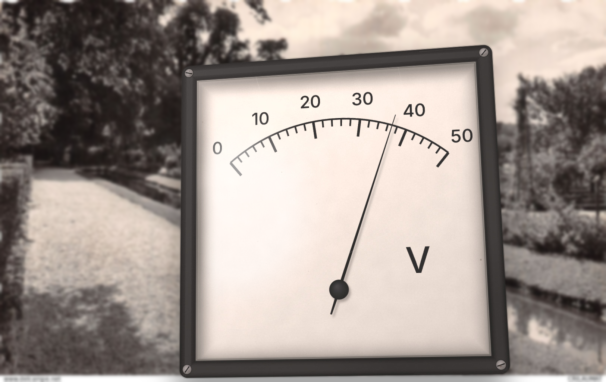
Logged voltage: 37 V
